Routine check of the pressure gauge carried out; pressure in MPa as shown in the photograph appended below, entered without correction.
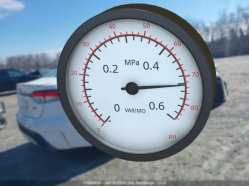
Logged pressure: 0.5 MPa
